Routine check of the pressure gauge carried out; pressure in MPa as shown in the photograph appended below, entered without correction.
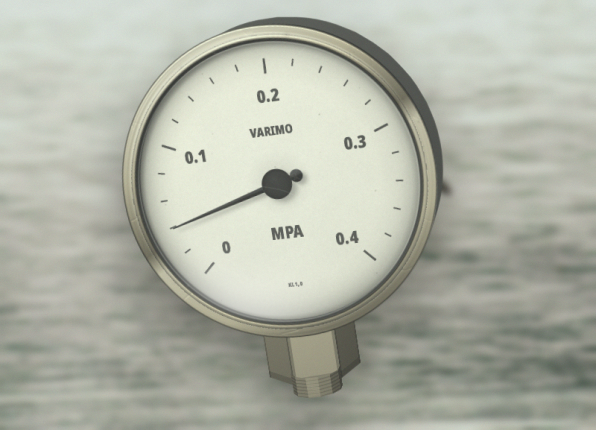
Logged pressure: 0.04 MPa
